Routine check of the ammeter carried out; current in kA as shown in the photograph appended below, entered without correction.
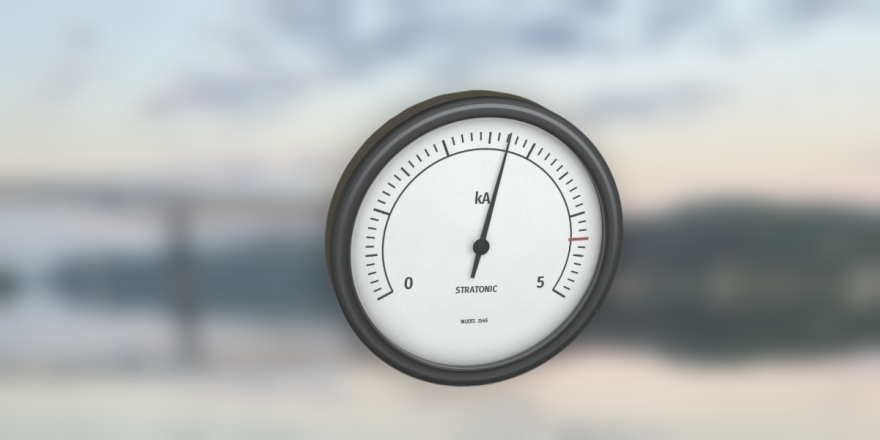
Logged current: 2.7 kA
